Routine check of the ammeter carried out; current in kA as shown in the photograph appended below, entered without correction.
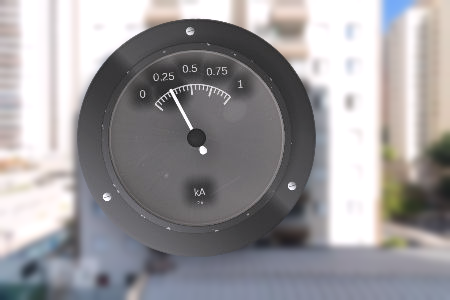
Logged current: 0.25 kA
